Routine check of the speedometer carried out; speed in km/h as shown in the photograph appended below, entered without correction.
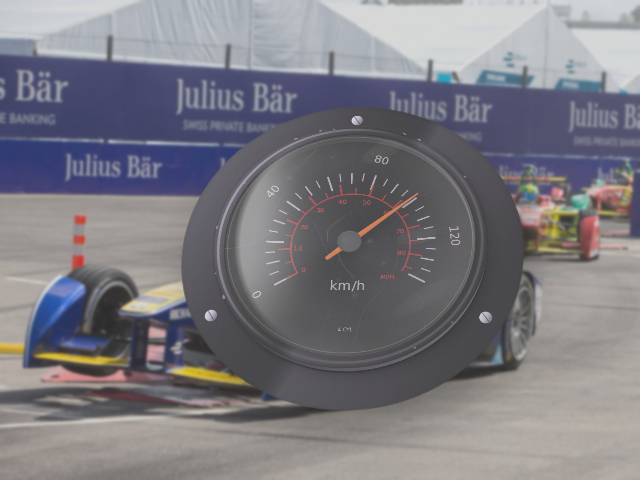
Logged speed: 100 km/h
